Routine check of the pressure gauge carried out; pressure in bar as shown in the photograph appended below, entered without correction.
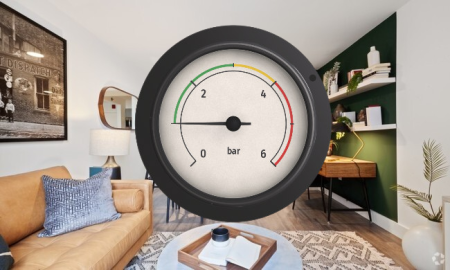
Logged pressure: 1 bar
